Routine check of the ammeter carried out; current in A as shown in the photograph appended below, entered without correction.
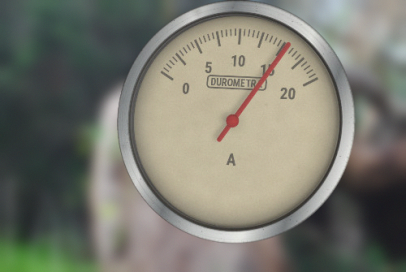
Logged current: 15.5 A
